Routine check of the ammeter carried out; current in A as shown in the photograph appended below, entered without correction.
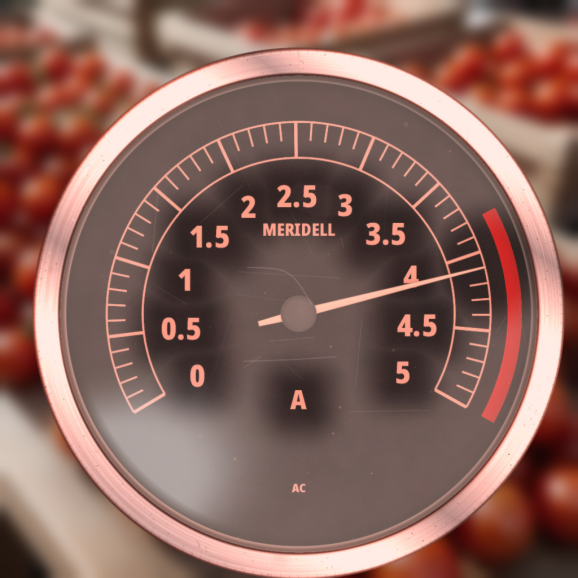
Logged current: 4.1 A
